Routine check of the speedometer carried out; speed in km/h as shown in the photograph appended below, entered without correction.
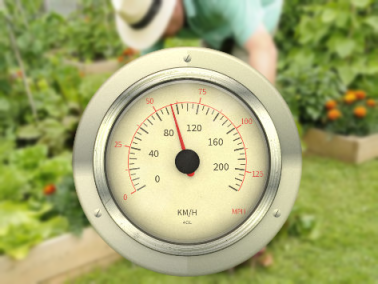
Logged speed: 95 km/h
